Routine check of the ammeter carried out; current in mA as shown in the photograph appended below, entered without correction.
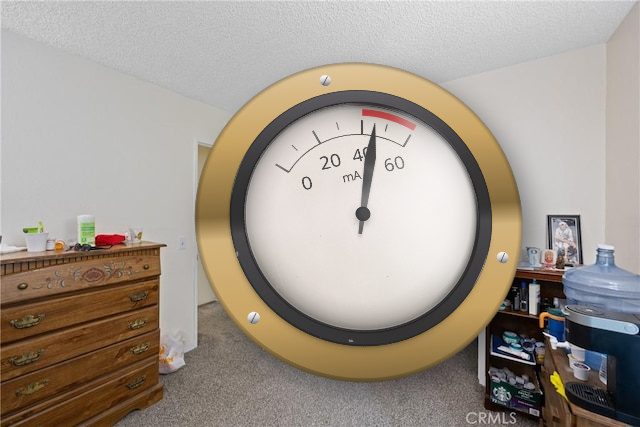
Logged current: 45 mA
